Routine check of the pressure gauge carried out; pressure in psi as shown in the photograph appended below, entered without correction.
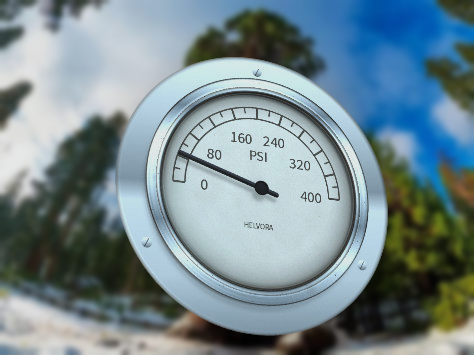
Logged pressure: 40 psi
